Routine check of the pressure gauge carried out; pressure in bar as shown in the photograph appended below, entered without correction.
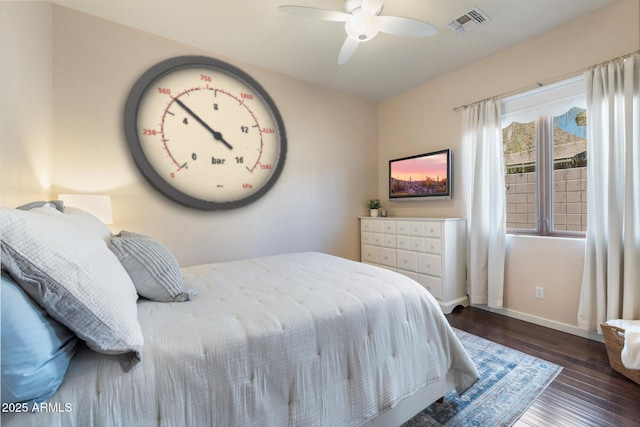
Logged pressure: 5 bar
